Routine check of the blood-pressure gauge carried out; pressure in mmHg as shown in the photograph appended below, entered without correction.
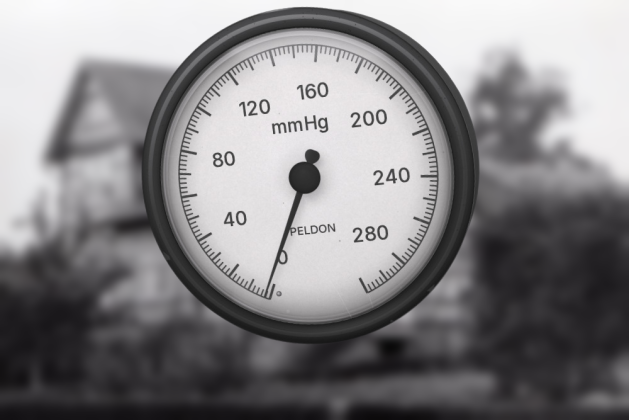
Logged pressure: 2 mmHg
